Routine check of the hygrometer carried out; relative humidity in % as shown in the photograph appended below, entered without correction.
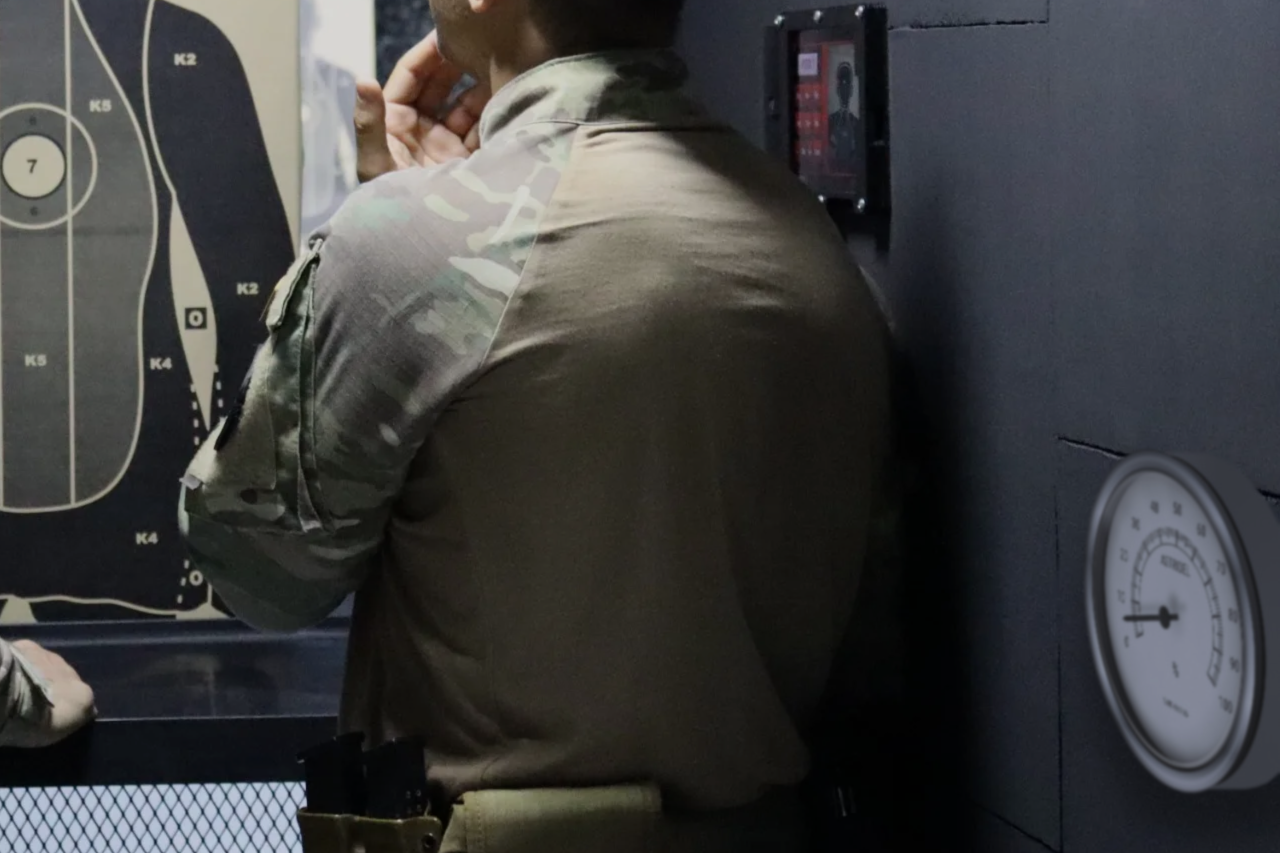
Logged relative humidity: 5 %
